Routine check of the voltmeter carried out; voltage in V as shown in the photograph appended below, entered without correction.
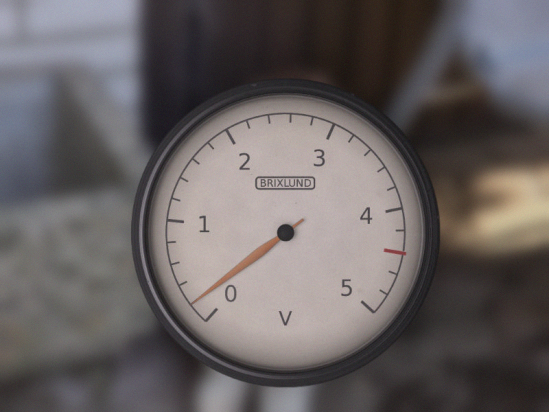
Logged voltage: 0.2 V
